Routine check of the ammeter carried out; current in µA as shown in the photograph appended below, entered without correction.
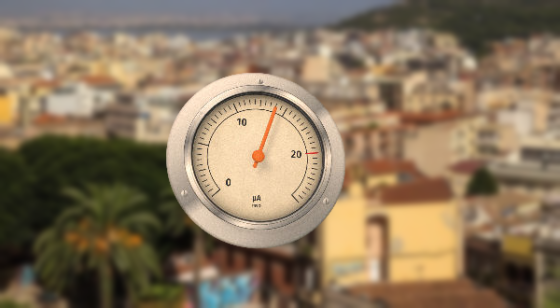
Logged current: 14 µA
